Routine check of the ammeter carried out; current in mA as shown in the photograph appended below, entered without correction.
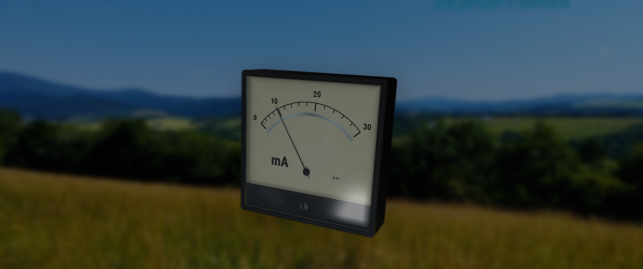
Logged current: 10 mA
